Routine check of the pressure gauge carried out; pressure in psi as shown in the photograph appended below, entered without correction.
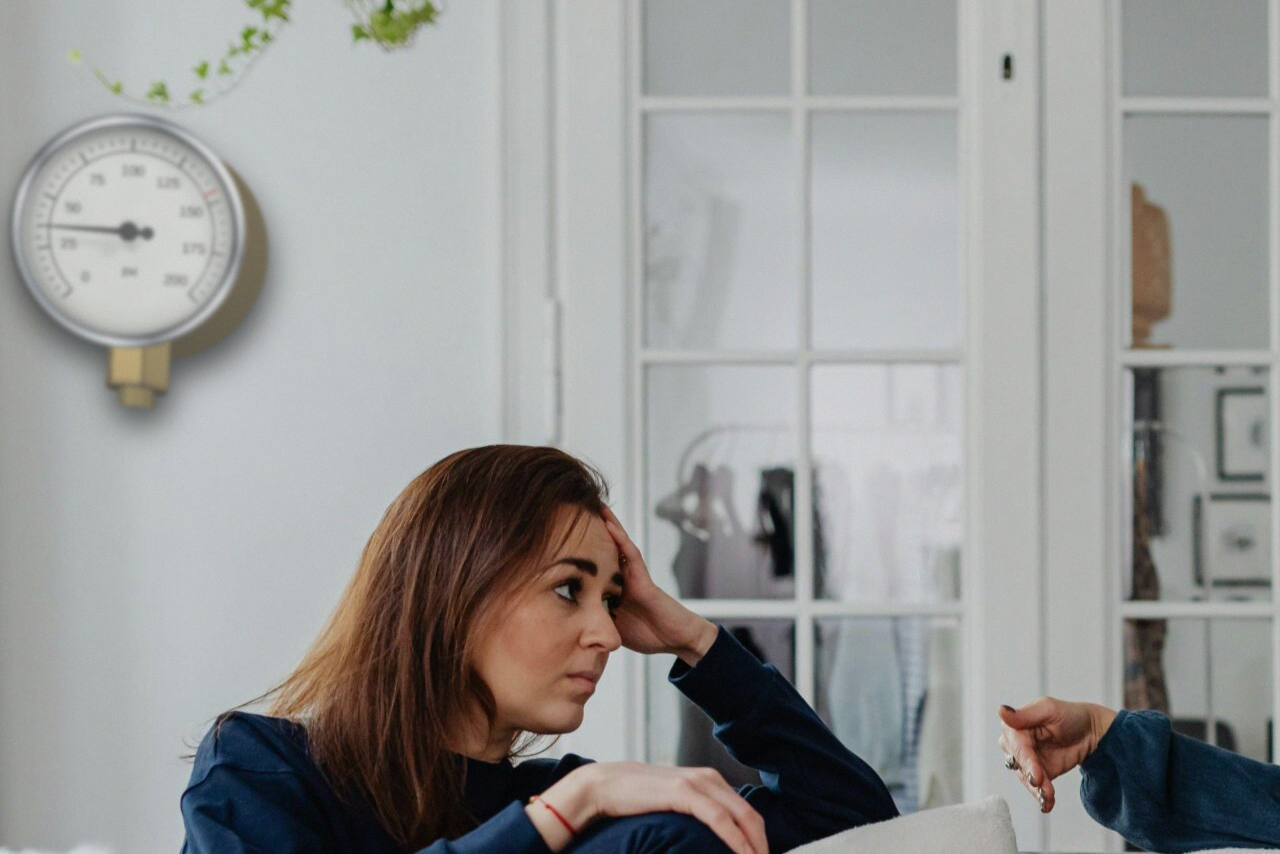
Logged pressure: 35 psi
